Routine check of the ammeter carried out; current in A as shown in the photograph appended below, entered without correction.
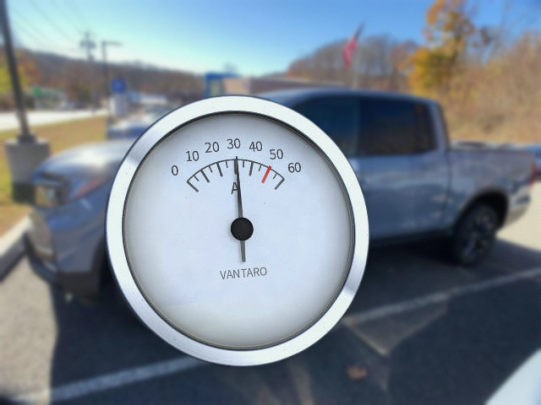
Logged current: 30 A
